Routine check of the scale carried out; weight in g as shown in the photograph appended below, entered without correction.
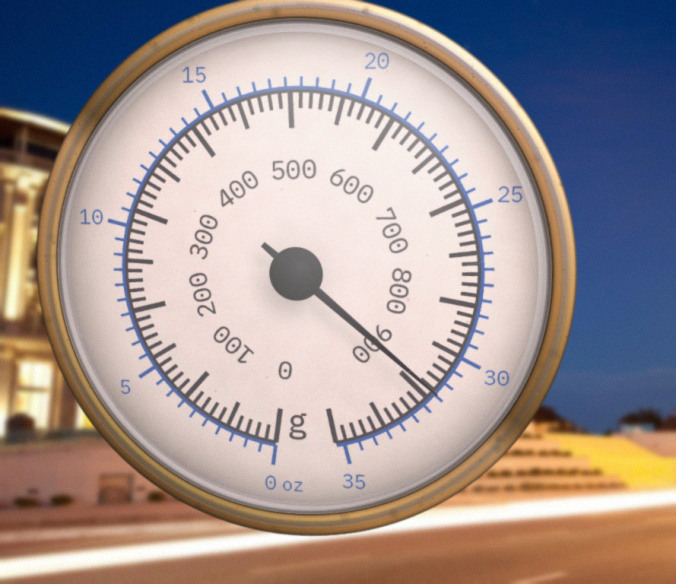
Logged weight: 890 g
